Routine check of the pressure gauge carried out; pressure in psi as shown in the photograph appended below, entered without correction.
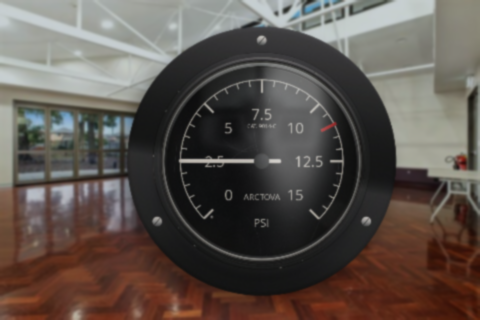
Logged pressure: 2.5 psi
